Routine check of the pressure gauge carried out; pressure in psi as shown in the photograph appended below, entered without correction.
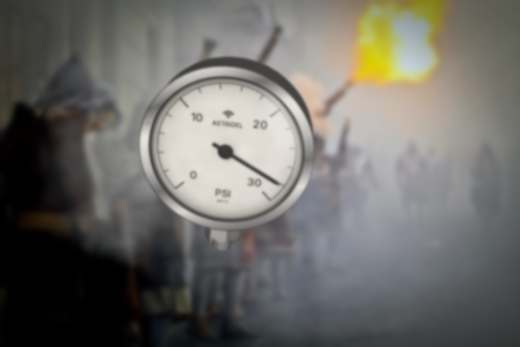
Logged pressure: 28 psi
